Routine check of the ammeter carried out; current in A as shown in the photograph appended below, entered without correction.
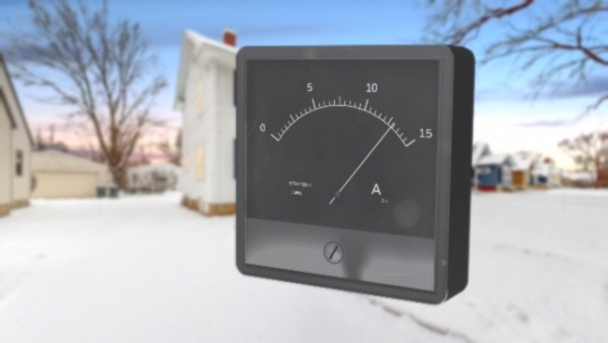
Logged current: 13 A
